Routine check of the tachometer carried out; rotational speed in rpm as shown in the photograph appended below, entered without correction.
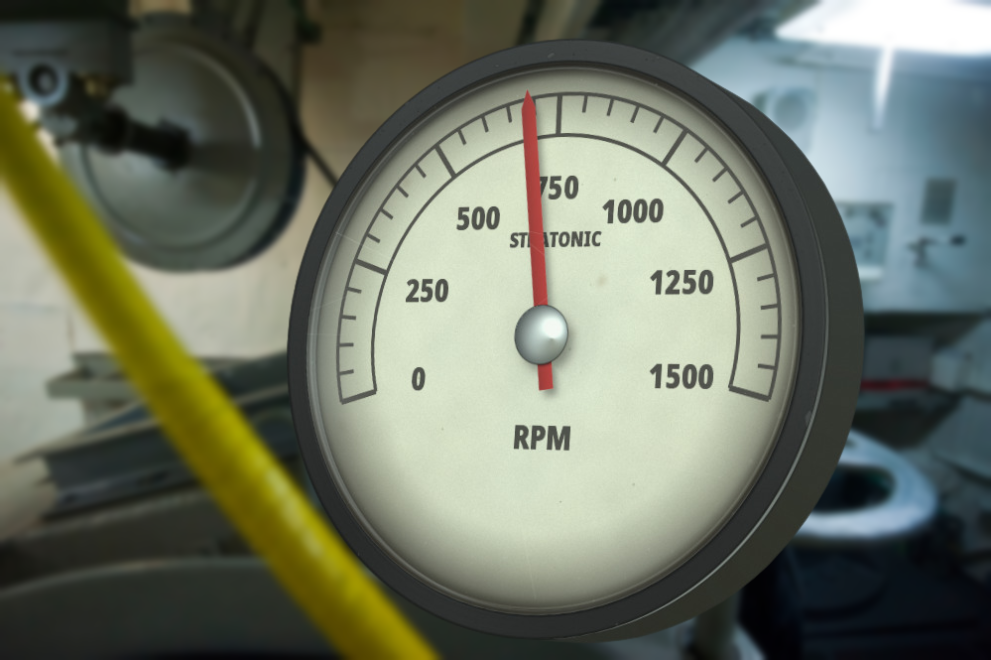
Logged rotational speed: 700 rpm
